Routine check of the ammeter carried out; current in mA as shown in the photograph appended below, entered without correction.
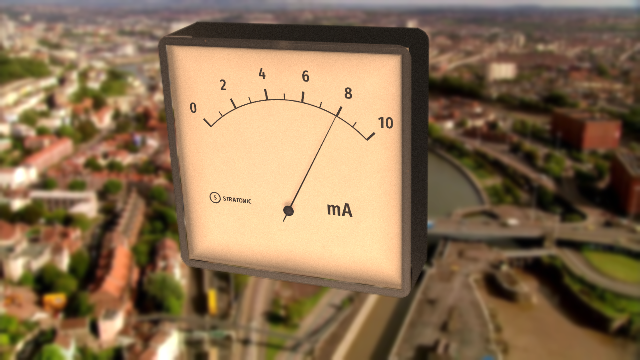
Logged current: 8 mA
